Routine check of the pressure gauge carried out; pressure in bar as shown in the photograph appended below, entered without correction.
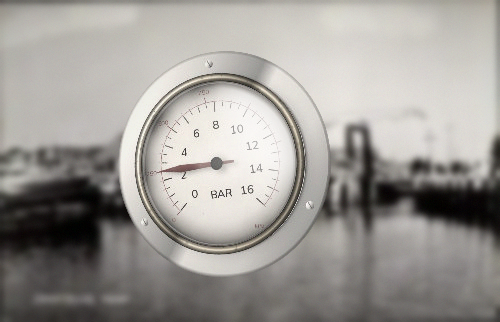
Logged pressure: 2.5 bar
